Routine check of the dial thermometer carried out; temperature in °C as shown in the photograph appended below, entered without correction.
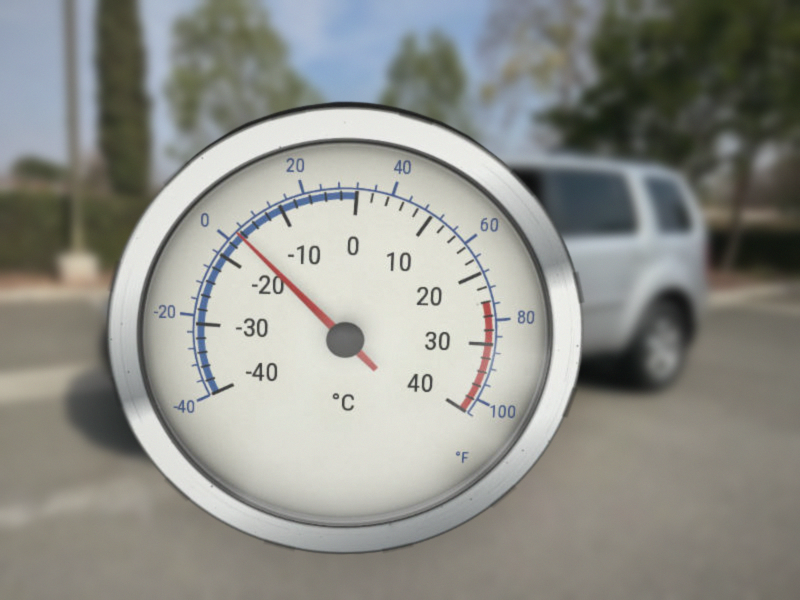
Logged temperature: -16 °C
